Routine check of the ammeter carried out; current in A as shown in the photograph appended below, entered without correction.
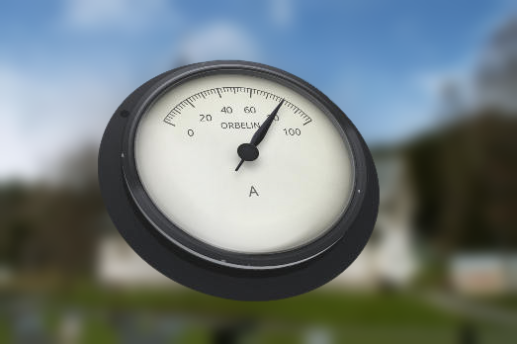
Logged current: 80 A
